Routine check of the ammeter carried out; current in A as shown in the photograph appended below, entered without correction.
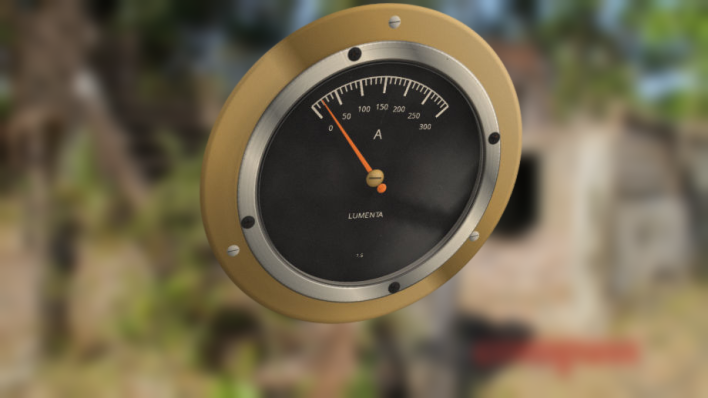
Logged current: 20 A
